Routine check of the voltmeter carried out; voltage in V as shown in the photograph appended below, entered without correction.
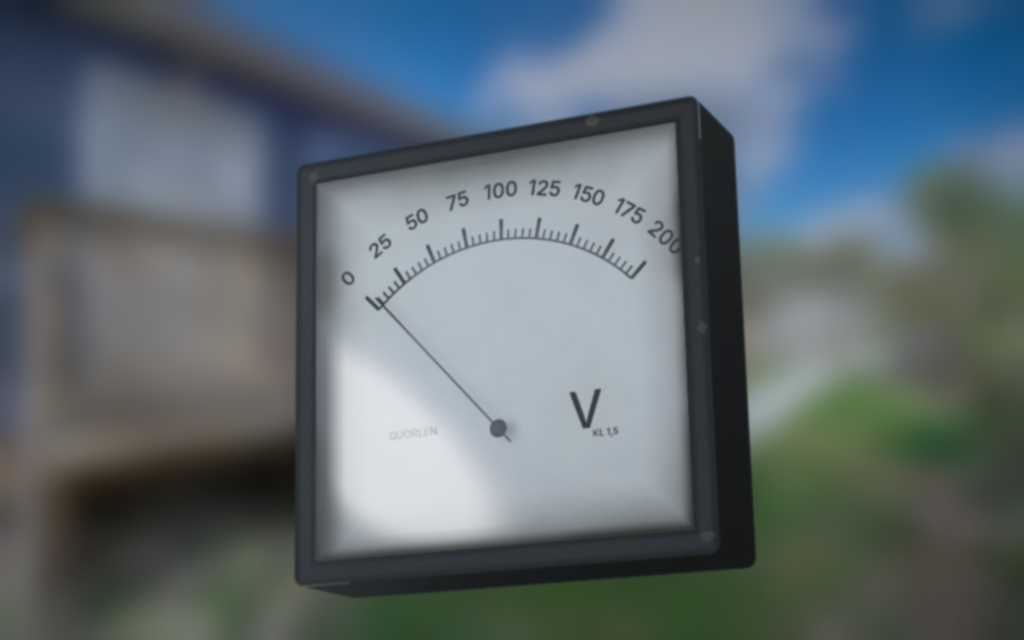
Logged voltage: 5 V
